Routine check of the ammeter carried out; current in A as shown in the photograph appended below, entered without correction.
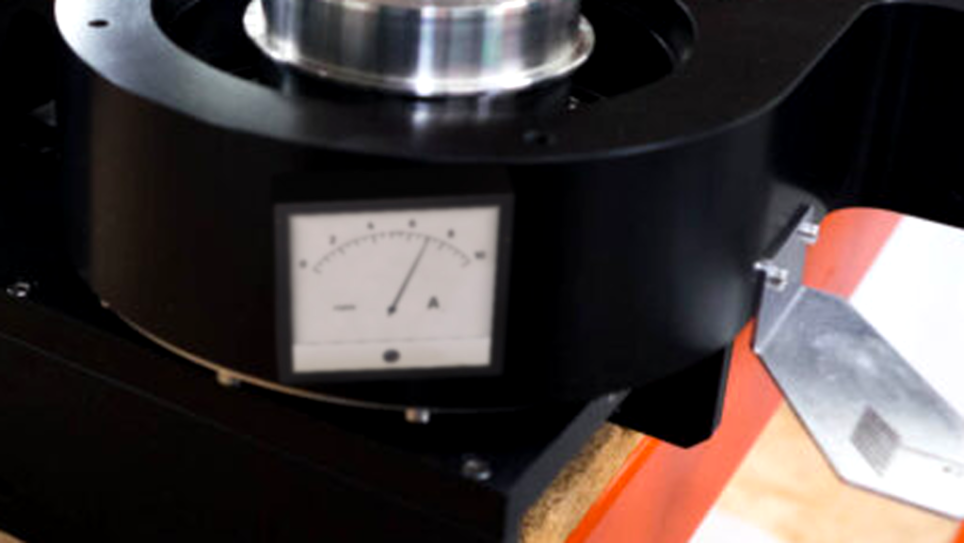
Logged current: 7 A
